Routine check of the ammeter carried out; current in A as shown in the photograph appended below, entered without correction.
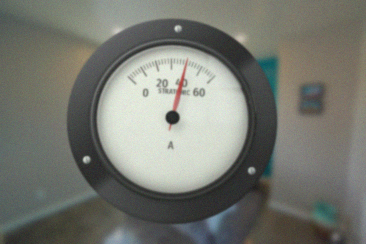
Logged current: 40 A
